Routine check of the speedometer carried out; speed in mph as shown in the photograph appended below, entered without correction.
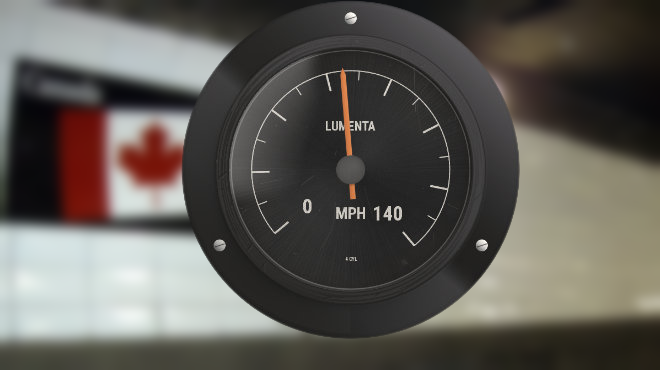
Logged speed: 65 mph
